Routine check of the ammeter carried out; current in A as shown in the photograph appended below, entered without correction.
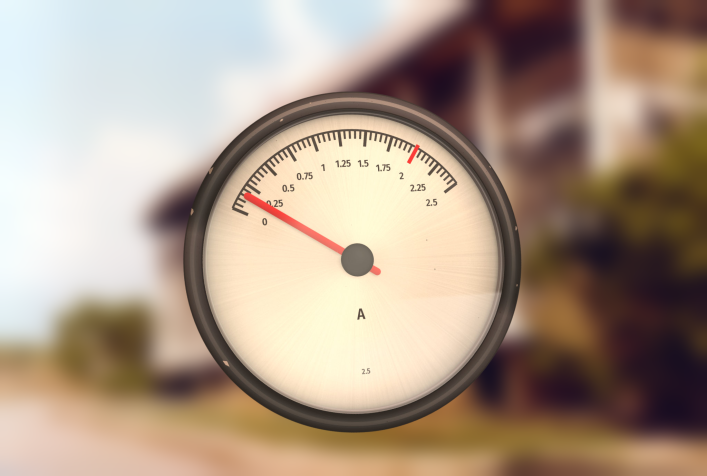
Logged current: 0.15 A
